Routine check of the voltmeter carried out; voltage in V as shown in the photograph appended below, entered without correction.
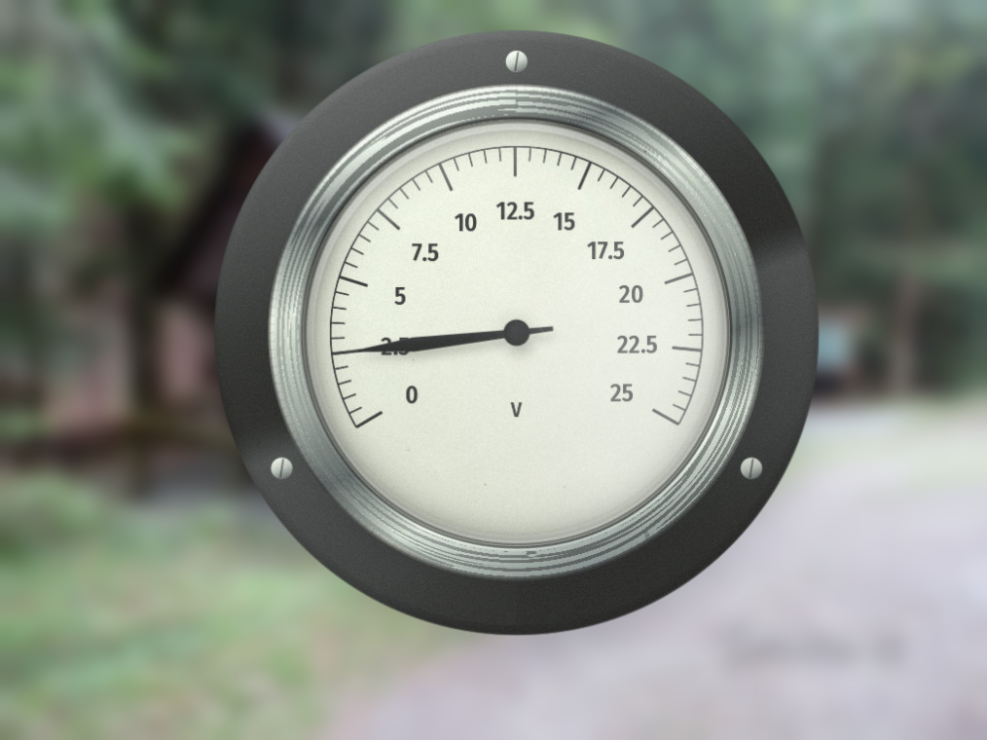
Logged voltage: 2.5 V
